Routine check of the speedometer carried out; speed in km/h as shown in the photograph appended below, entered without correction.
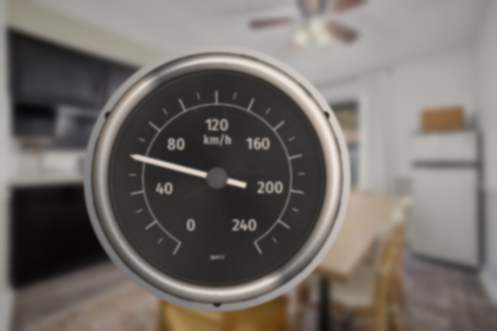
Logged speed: 60 km/h
